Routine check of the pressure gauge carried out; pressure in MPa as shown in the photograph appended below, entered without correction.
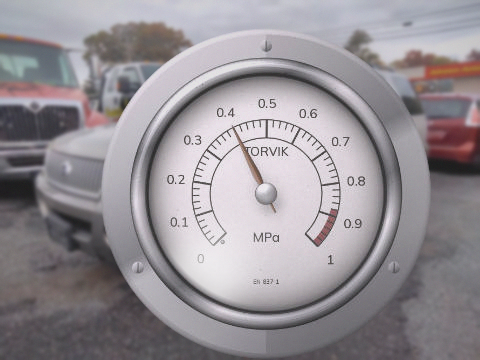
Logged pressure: 0.4 MPa
